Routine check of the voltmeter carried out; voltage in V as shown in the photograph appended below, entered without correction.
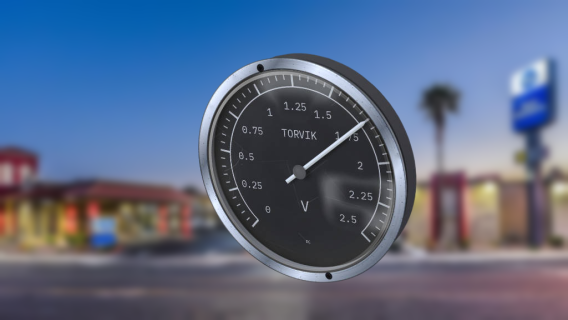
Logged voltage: 1.75 V
